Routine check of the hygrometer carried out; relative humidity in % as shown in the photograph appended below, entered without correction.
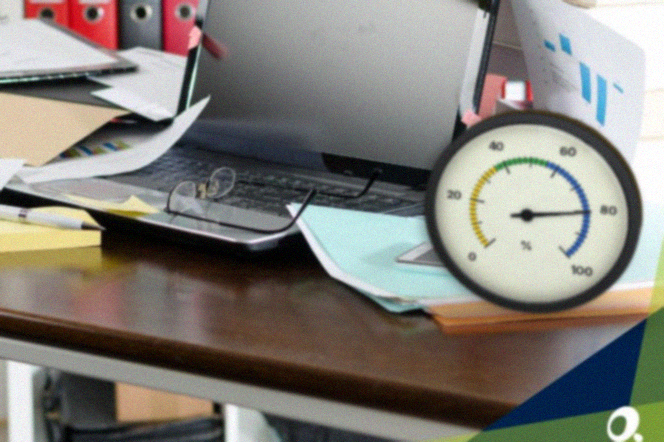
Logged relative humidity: 80 %
